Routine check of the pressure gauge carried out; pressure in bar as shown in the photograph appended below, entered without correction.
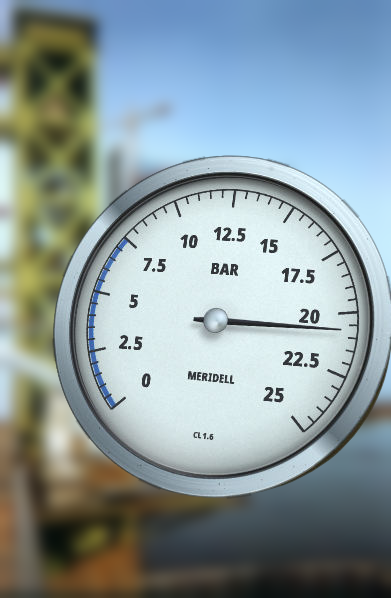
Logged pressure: 20.75 bar
